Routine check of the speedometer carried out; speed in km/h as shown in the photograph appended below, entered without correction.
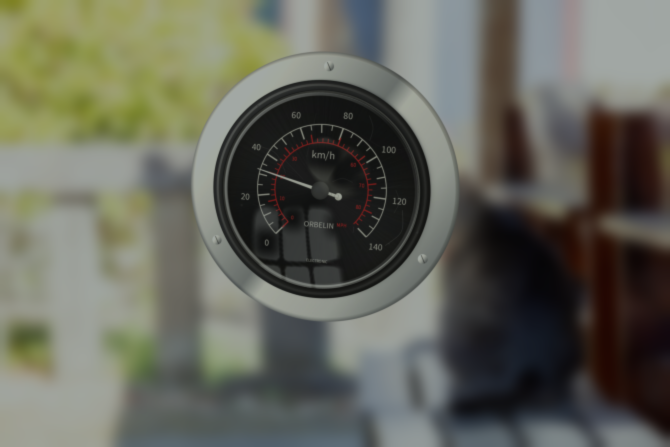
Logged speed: 32.5 km/h
